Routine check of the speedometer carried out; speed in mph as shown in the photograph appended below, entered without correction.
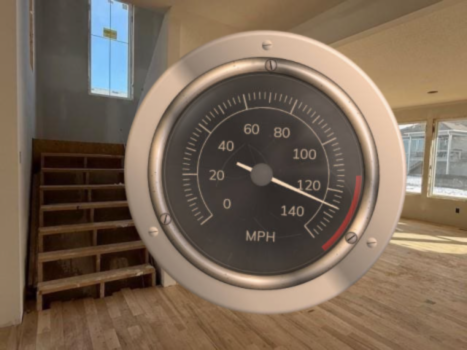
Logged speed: 126 mph
